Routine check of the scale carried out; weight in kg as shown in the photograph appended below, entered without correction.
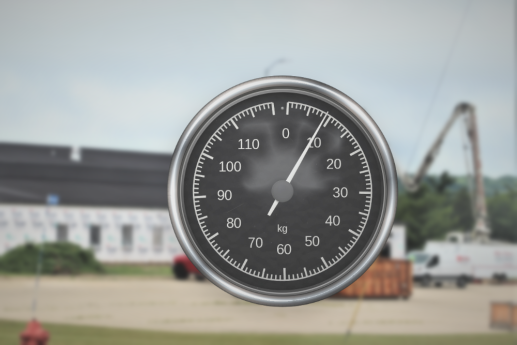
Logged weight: 9 kg
